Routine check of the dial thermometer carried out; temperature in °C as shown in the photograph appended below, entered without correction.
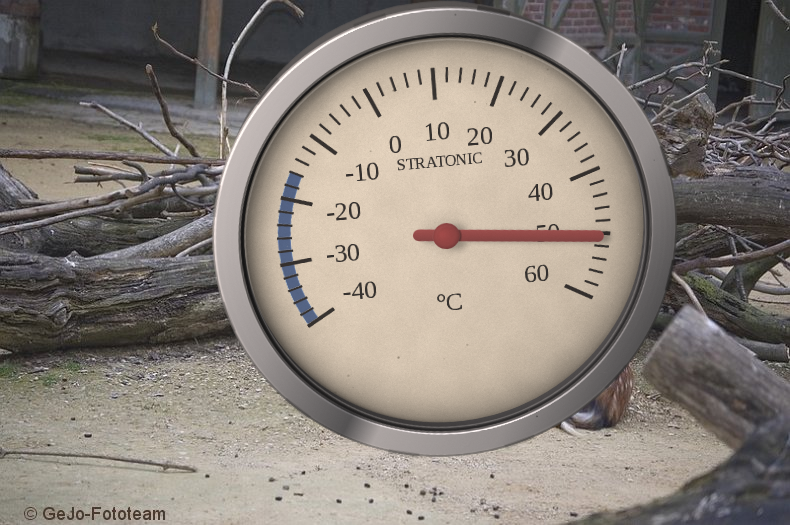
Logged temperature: 50 °C
